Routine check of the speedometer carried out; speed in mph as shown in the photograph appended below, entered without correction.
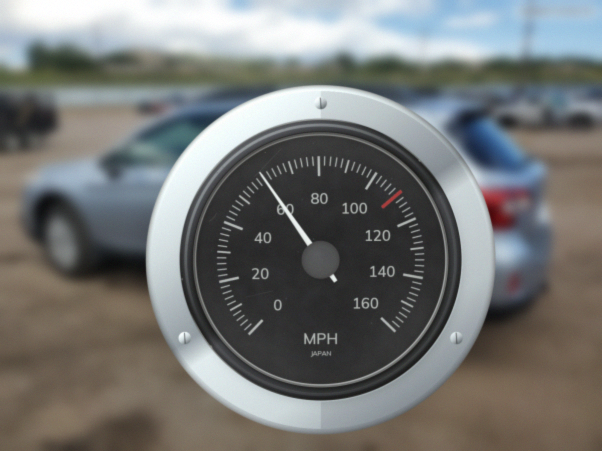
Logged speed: 60 mph
